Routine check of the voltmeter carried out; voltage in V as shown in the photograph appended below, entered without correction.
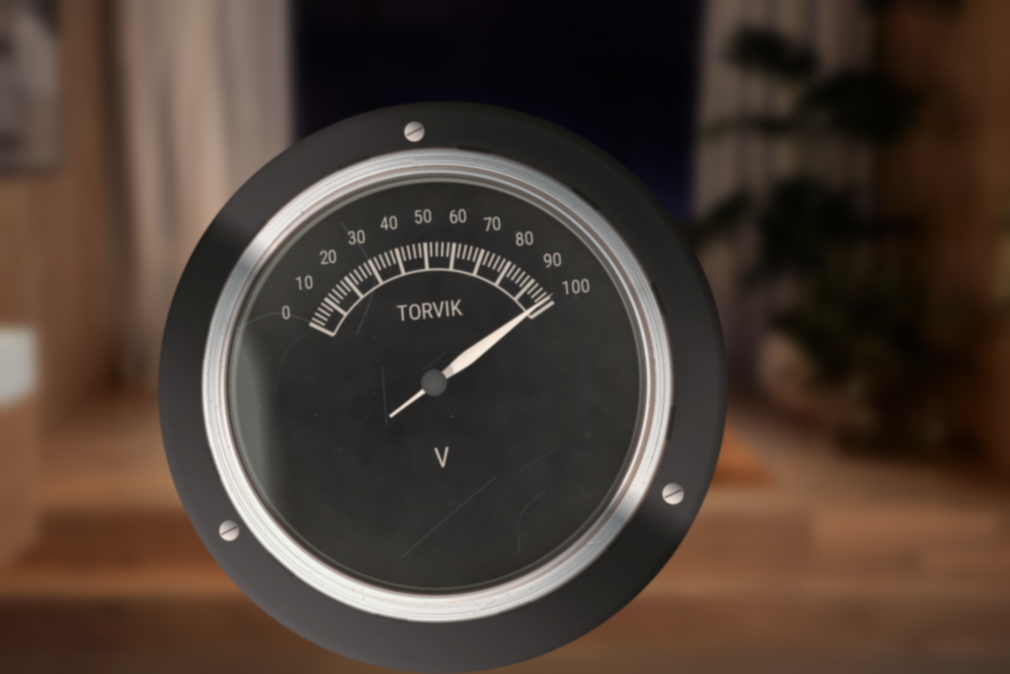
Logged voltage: 98 V
